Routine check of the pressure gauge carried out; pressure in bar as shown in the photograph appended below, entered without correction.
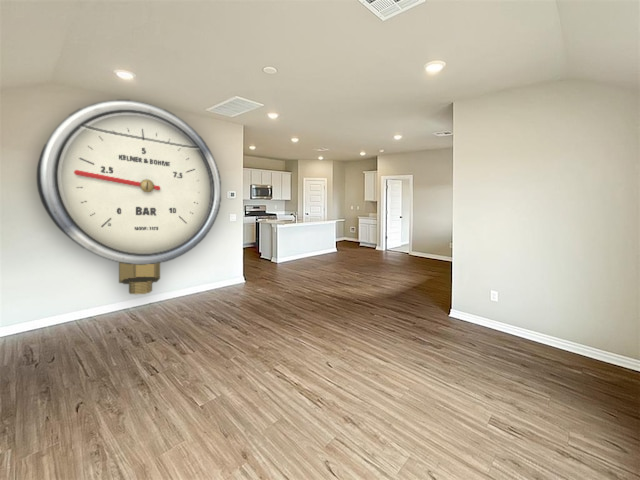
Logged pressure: 2 bar
